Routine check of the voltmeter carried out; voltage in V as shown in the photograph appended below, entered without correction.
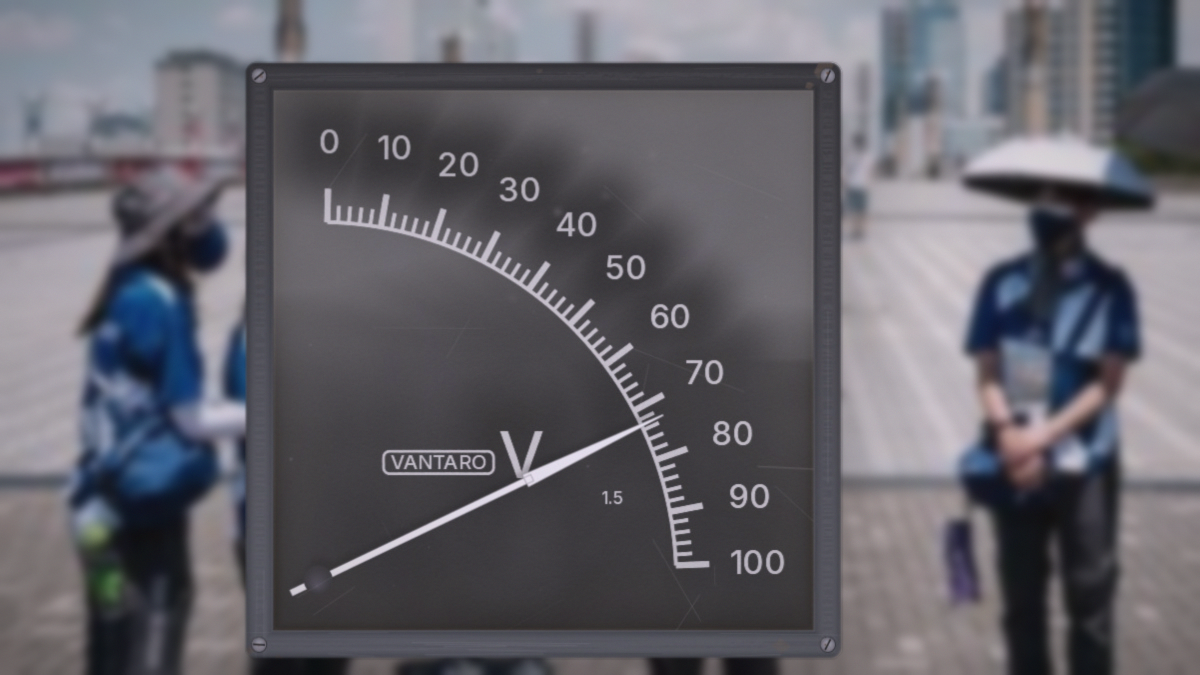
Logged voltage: 73 V
